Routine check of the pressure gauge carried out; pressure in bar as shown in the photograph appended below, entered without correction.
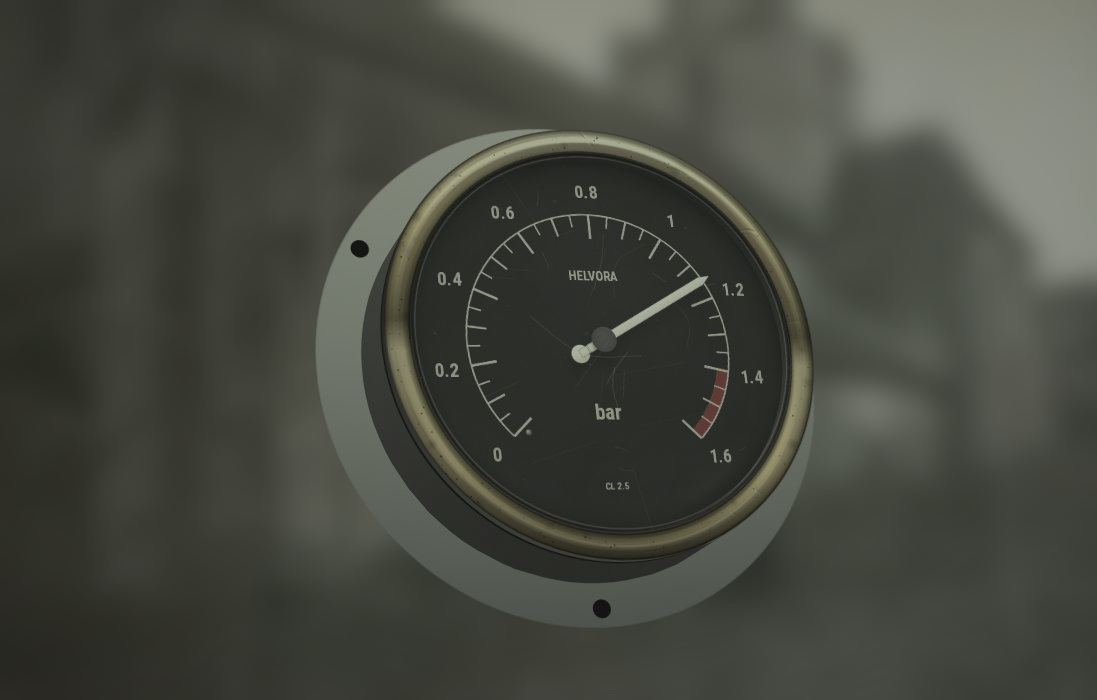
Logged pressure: 1.15 bar
